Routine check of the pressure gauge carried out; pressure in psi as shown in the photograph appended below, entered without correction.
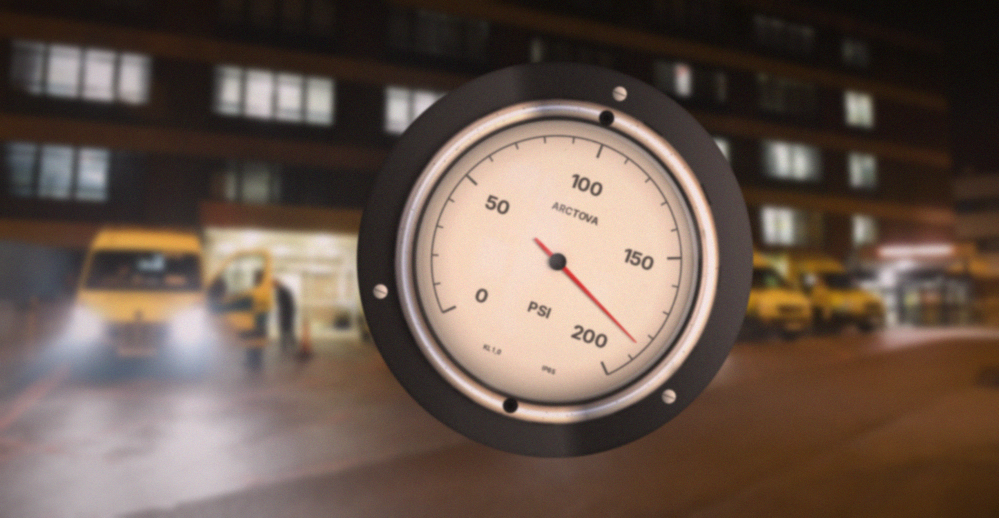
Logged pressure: 185 psi
